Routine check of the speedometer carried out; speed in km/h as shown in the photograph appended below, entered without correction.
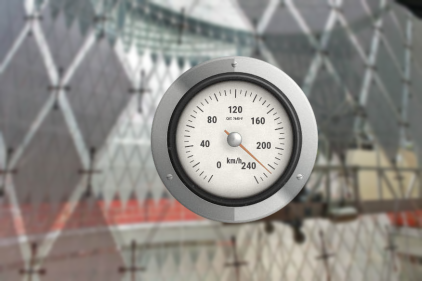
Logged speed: 225 km/h
